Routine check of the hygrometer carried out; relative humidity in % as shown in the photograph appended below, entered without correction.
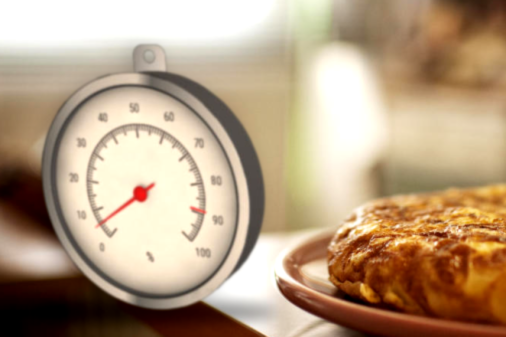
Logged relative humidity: 5 %
